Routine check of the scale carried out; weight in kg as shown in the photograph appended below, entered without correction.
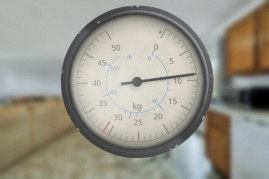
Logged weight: 9 kg
